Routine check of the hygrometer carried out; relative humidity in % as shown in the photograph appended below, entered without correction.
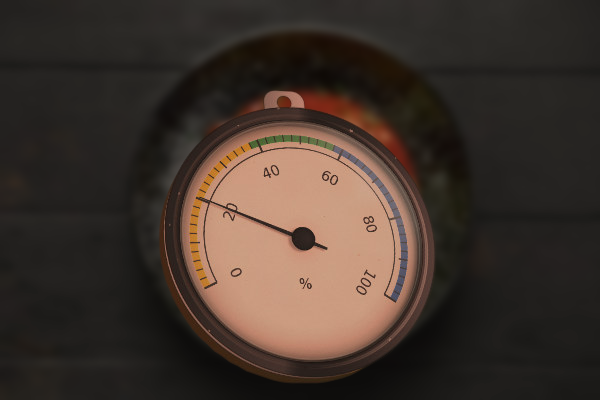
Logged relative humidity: 20 %
